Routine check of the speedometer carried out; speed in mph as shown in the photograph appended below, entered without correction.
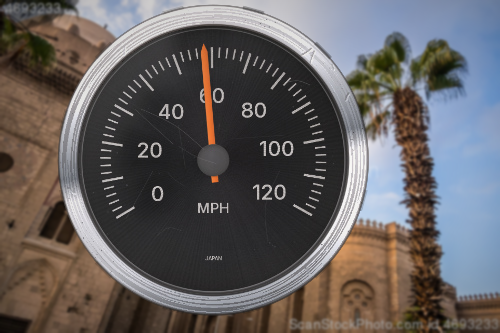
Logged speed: 58 mph
